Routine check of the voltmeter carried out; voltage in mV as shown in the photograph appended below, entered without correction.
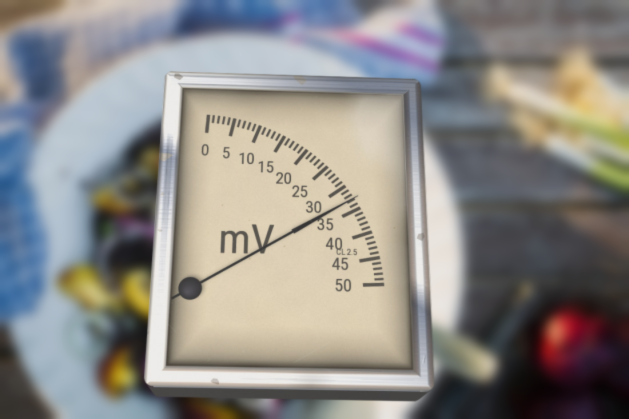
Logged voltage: 33 mV
